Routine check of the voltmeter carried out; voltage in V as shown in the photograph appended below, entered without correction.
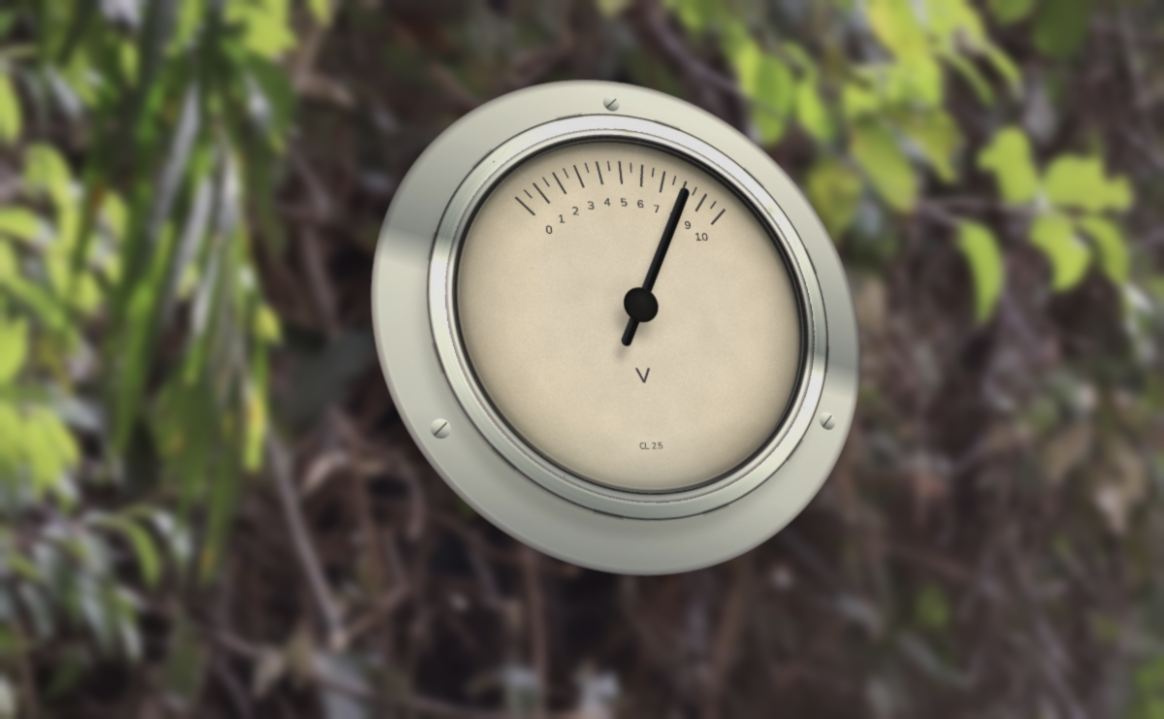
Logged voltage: 8 V
